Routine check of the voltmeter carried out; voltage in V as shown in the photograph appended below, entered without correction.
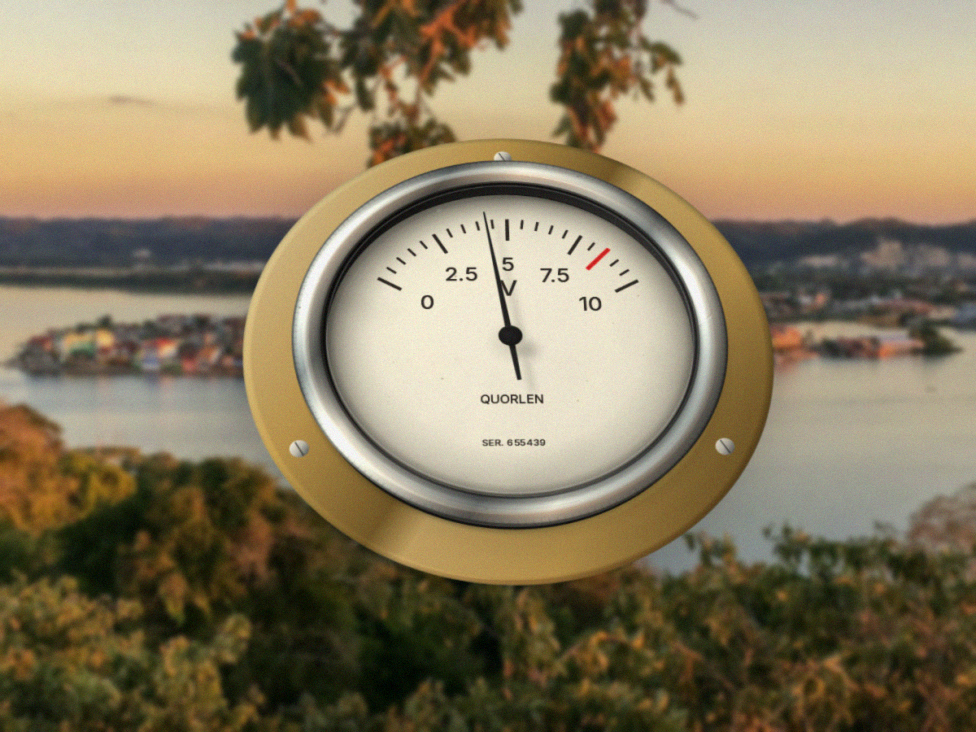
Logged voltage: 4.25 V
